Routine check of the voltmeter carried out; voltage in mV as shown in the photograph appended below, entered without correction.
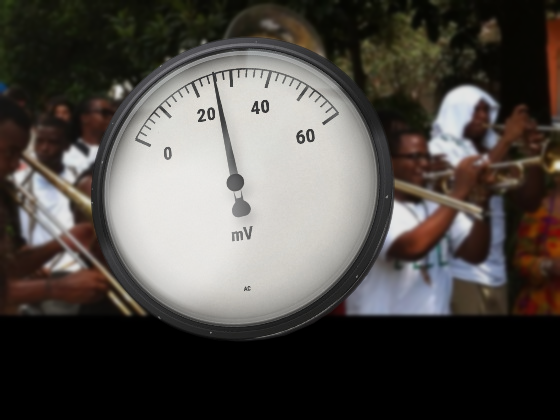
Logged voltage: 26 mV
